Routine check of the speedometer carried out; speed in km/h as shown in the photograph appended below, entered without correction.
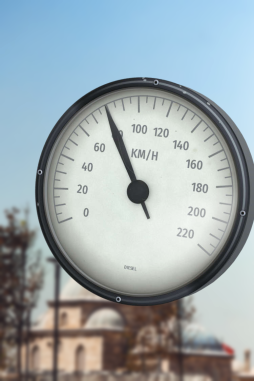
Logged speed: 80 km/h
